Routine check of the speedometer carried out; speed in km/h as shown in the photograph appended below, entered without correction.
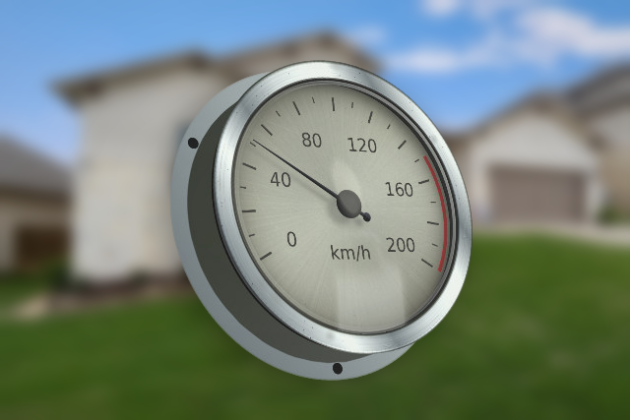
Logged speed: 50 km/h
